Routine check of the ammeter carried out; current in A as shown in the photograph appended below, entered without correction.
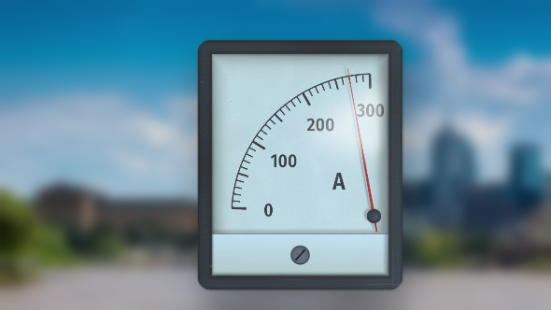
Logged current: 270 A
